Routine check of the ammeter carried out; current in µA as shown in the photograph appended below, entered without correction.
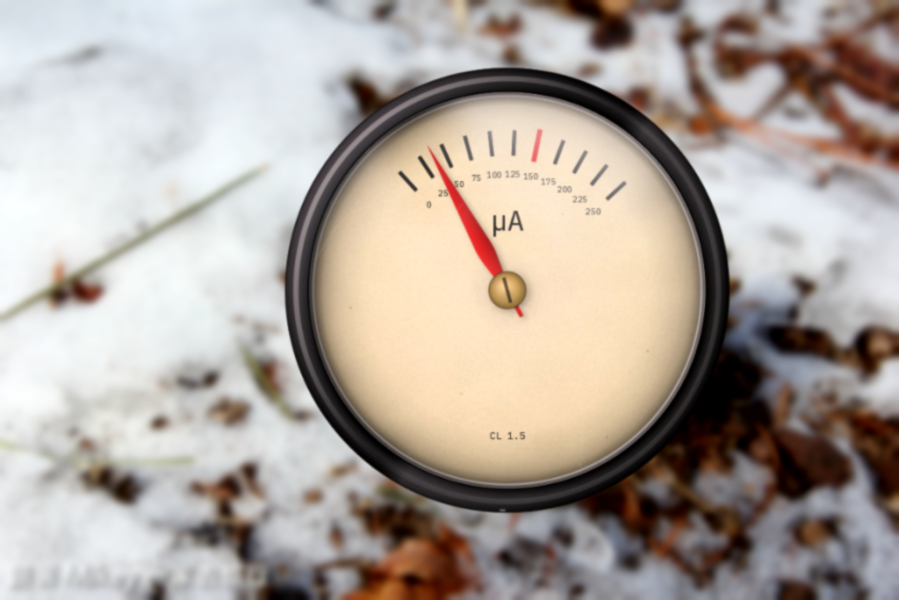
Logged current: 37.5 µA
